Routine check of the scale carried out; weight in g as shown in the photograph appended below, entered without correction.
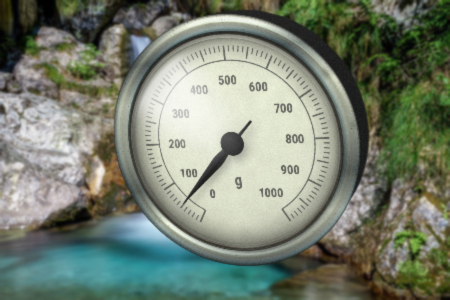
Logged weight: 50 g
